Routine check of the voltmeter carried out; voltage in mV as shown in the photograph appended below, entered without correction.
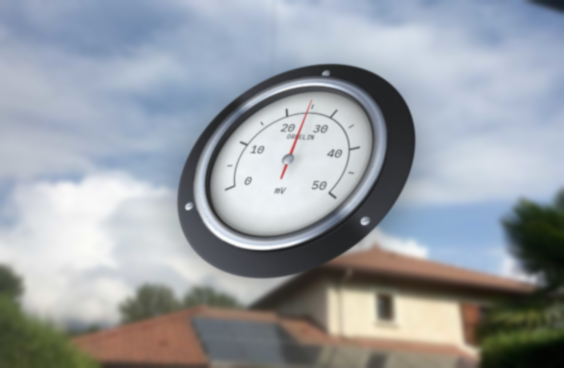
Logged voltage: 25 mV
